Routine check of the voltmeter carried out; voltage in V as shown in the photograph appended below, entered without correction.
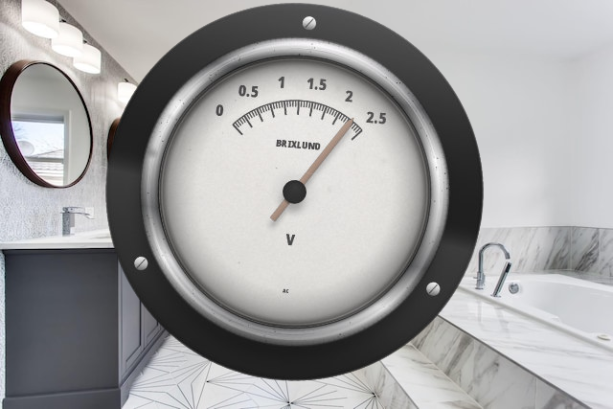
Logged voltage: 2.25 V
